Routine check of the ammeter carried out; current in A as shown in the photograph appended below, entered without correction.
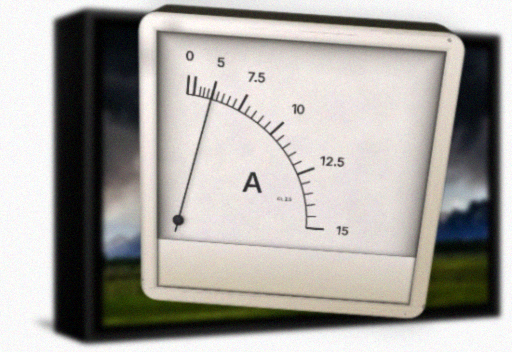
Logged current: 5 A
